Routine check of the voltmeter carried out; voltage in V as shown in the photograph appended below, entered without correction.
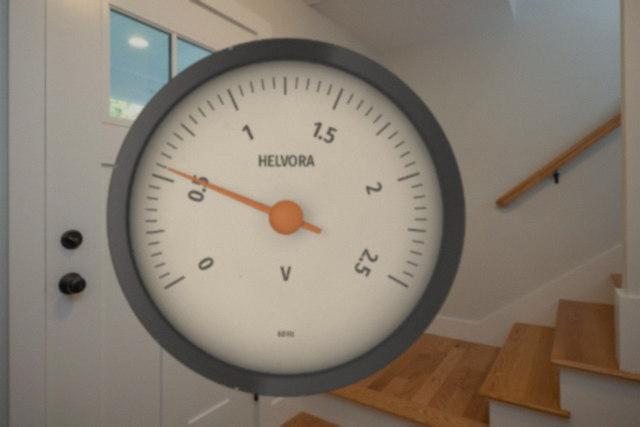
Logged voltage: 0.55 V
